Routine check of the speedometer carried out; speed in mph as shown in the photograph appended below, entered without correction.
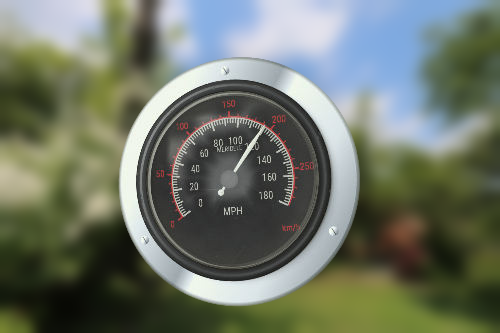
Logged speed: 120 mph
